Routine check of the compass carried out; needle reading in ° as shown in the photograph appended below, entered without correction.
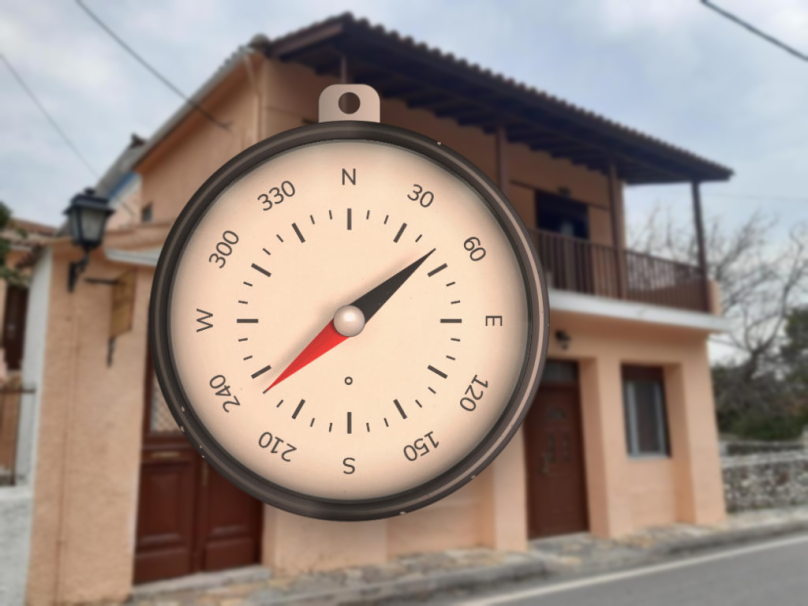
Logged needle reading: 230 °
